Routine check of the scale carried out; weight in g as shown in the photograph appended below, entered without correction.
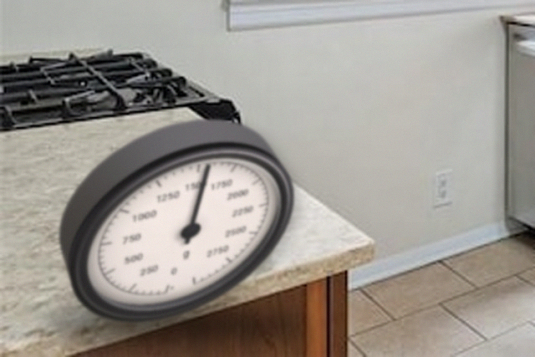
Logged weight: 1550 g
